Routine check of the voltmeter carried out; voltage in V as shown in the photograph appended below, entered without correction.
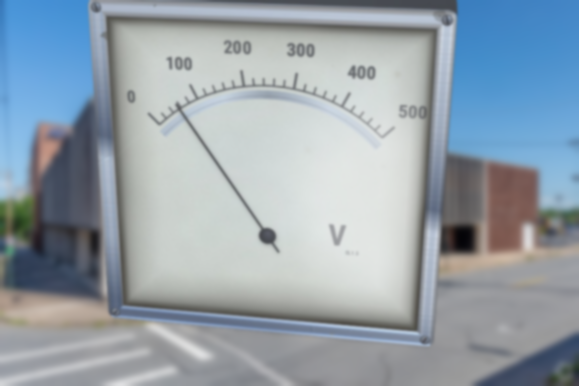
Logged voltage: 60 V
